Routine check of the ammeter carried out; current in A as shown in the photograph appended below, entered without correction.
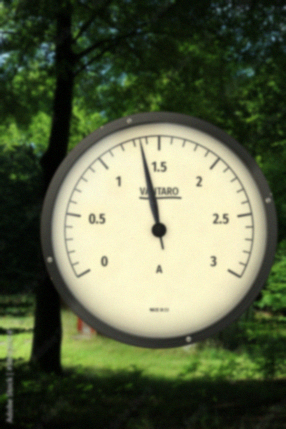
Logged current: 1.35 A
